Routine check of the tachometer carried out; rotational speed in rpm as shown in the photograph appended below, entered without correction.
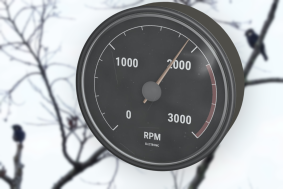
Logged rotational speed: 1900 rpm
